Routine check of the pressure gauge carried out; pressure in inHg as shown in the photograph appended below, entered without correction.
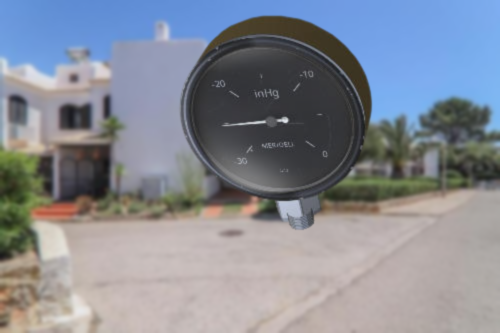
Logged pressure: -25 inHg
